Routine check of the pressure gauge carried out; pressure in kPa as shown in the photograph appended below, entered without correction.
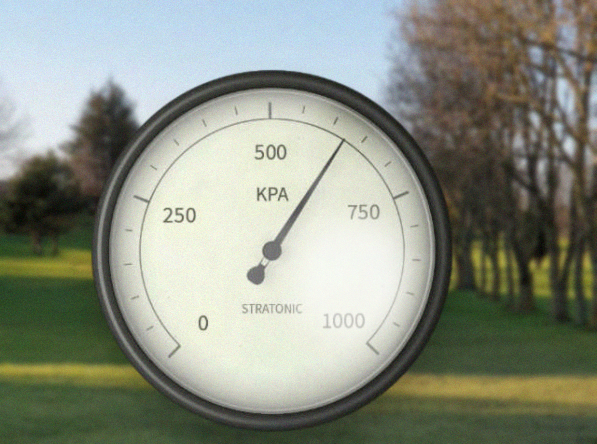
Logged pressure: 625 kPa
